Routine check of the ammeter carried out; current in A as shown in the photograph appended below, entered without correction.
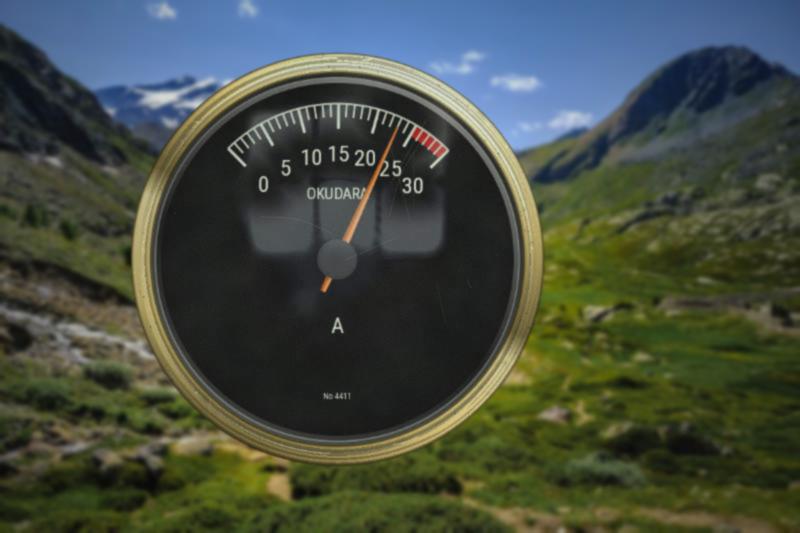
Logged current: 23 A
